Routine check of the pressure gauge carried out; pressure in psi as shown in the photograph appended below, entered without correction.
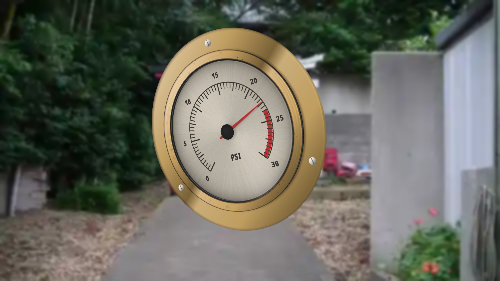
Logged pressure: 22.5 psi
